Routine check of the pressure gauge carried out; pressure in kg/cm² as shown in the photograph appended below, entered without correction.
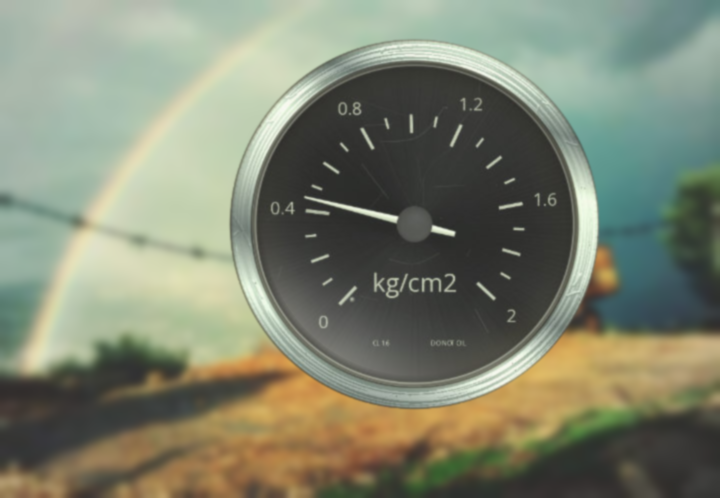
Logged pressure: 0.45 kg/cm²
